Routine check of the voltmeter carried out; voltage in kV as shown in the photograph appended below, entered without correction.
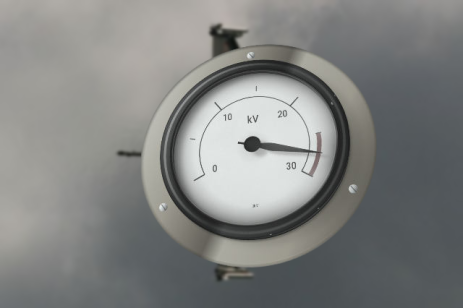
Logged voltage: 27.5 kV
